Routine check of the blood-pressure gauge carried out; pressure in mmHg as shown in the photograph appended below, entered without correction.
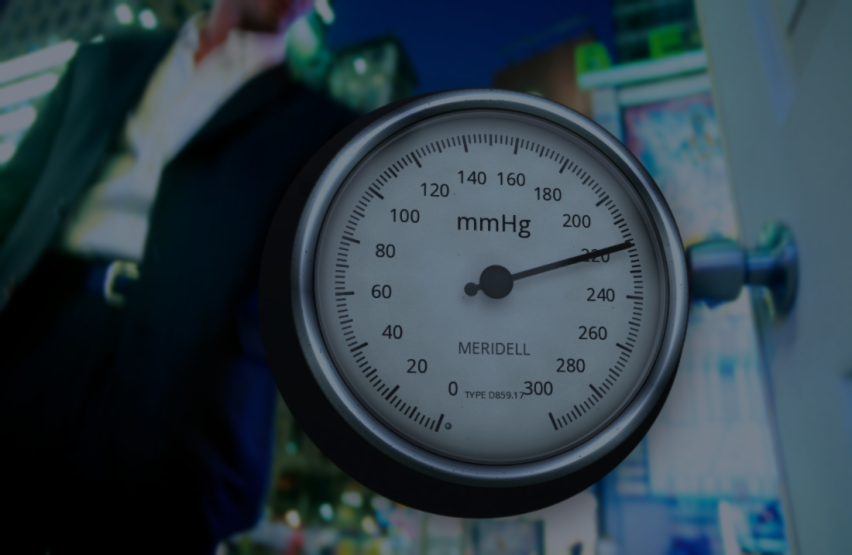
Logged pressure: 220 mmHg
